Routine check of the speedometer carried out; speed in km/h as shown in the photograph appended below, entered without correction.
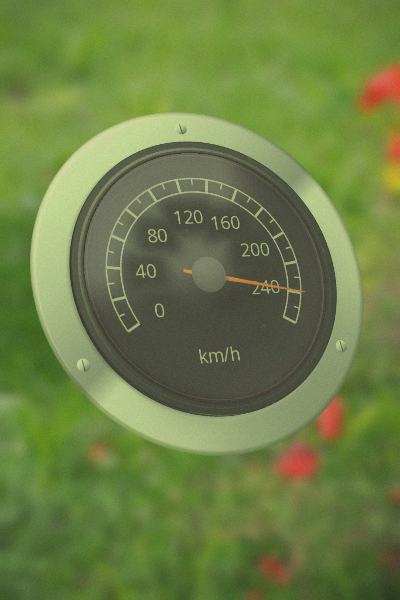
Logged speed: 240 km/h
